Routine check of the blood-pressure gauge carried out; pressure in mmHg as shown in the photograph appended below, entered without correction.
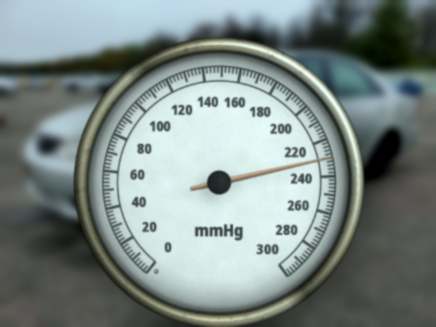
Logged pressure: 230 mmHg
